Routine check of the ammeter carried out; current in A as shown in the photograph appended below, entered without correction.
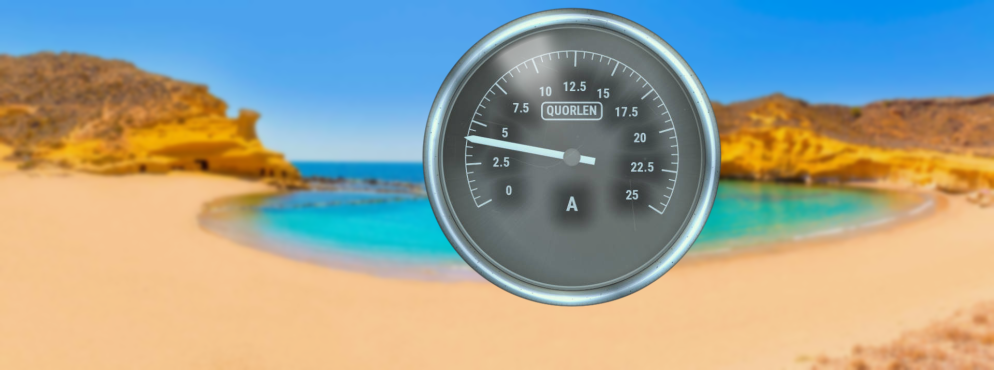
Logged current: 4 A
